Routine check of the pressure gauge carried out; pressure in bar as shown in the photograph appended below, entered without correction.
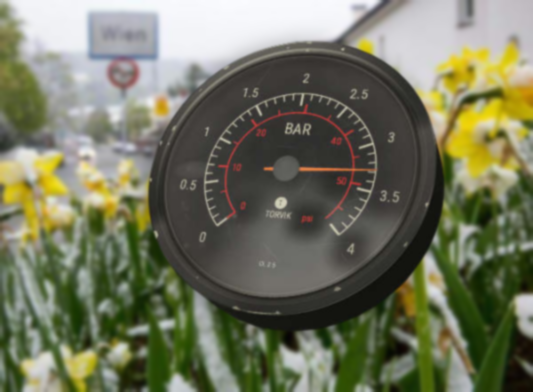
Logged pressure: 3.3 bar
